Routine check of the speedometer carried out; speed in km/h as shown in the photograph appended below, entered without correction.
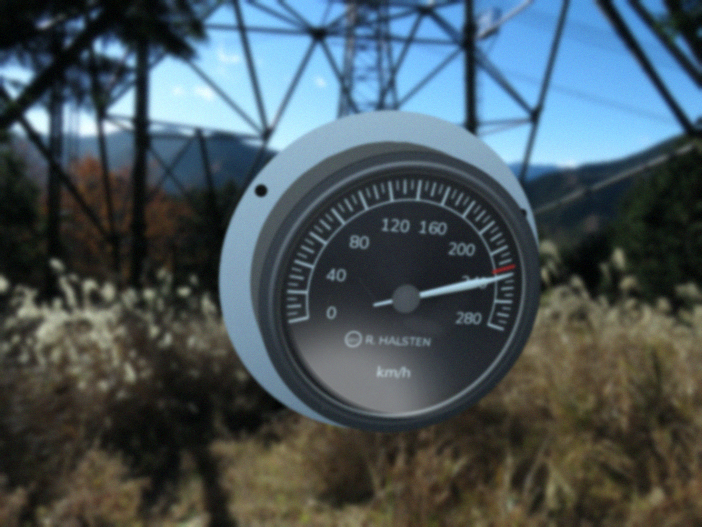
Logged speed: 240 km/h
